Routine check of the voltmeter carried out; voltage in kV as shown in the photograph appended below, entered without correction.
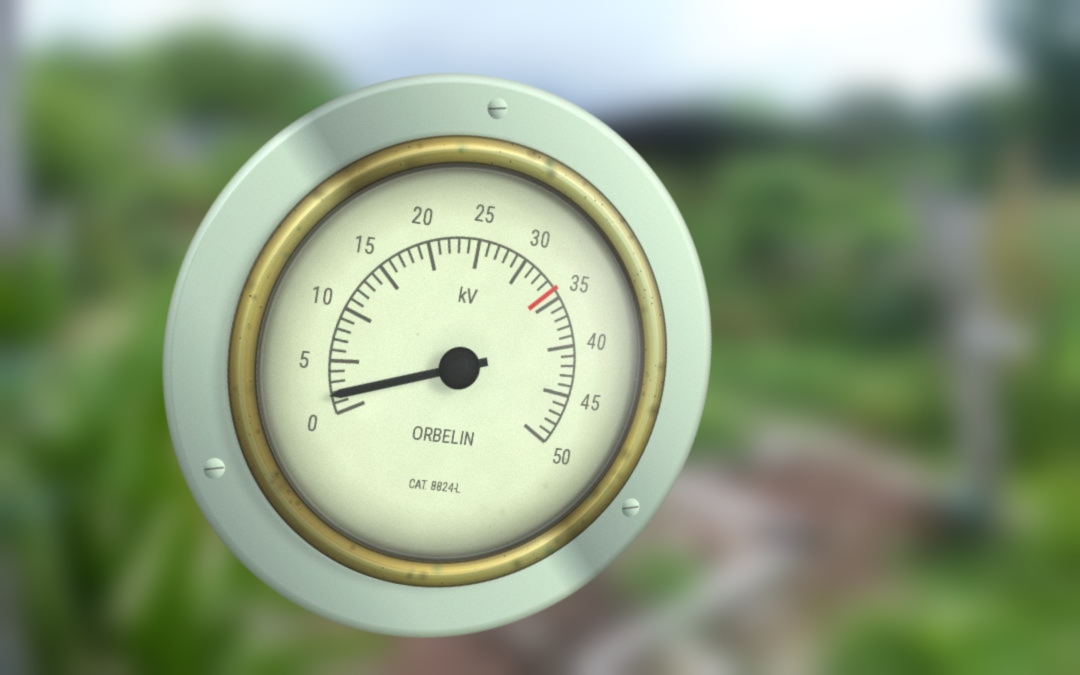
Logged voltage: 2 kV
